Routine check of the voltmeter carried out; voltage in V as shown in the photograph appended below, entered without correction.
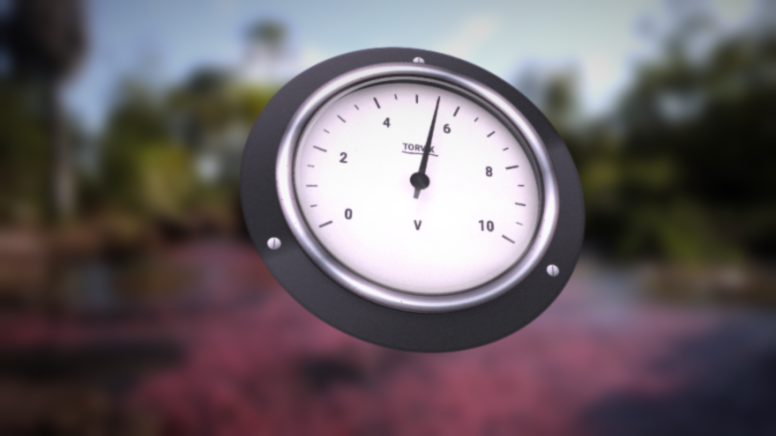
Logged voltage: 5.5 V
